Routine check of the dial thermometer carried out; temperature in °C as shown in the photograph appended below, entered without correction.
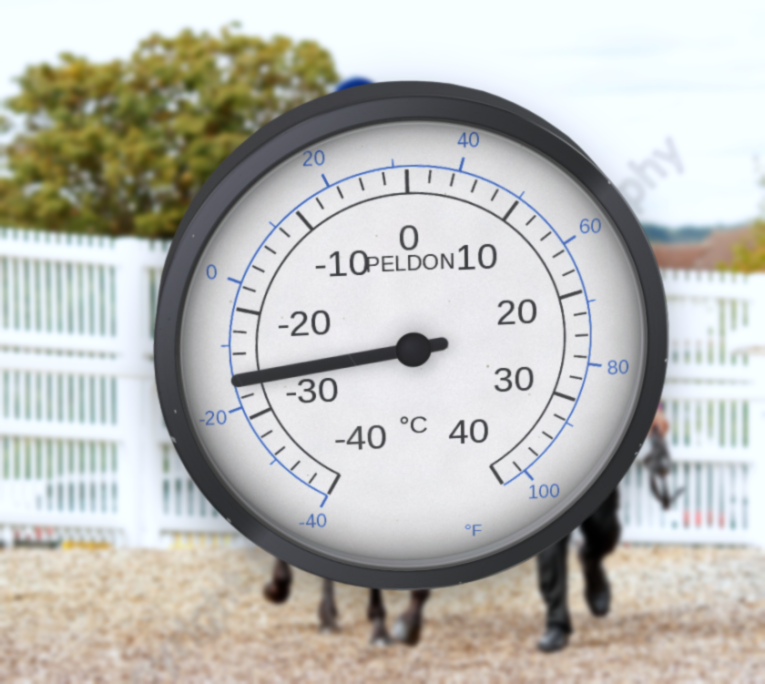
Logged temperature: -26 °C
